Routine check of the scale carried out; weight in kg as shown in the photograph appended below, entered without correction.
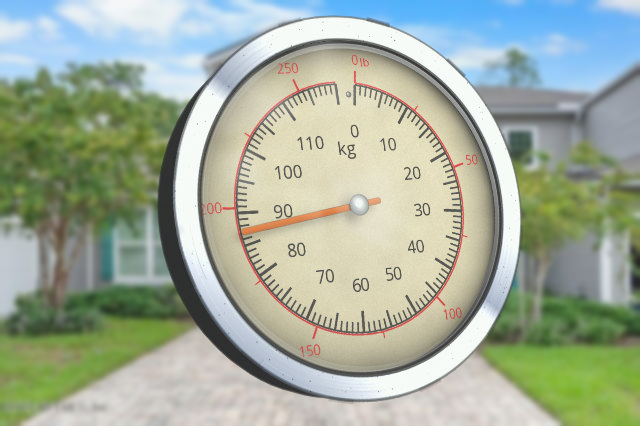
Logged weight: 87 kg
